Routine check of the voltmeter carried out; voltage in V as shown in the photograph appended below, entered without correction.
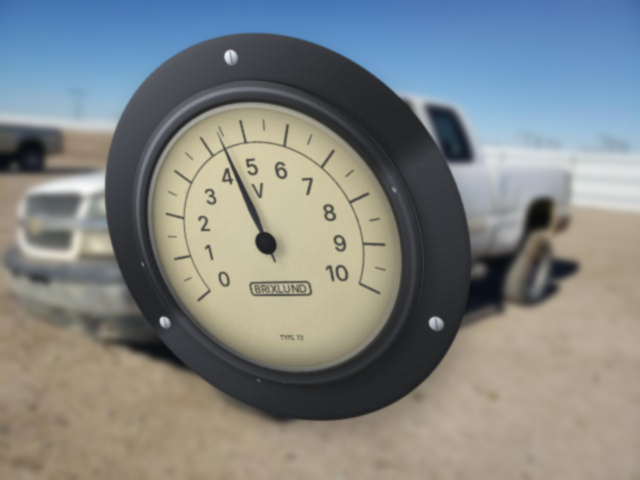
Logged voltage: 4.5 V
